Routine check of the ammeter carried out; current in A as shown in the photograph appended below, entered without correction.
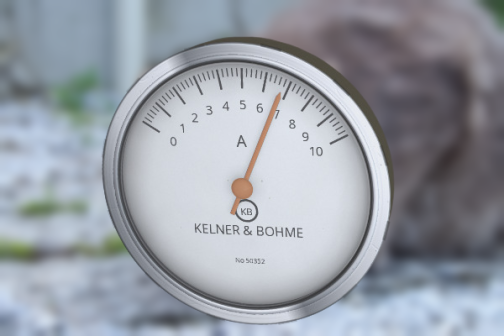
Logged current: 6.8 A
